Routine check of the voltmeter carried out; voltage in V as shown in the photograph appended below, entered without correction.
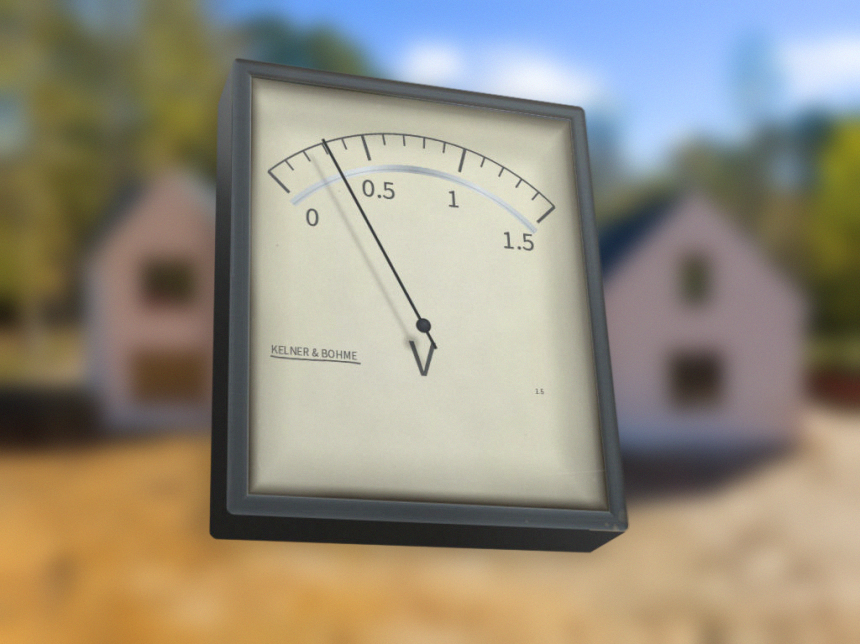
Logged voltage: 0.3 V
